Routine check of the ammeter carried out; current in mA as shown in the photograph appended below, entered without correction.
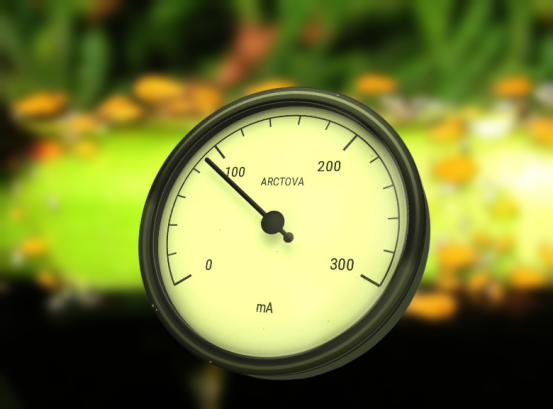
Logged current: 90 mA
